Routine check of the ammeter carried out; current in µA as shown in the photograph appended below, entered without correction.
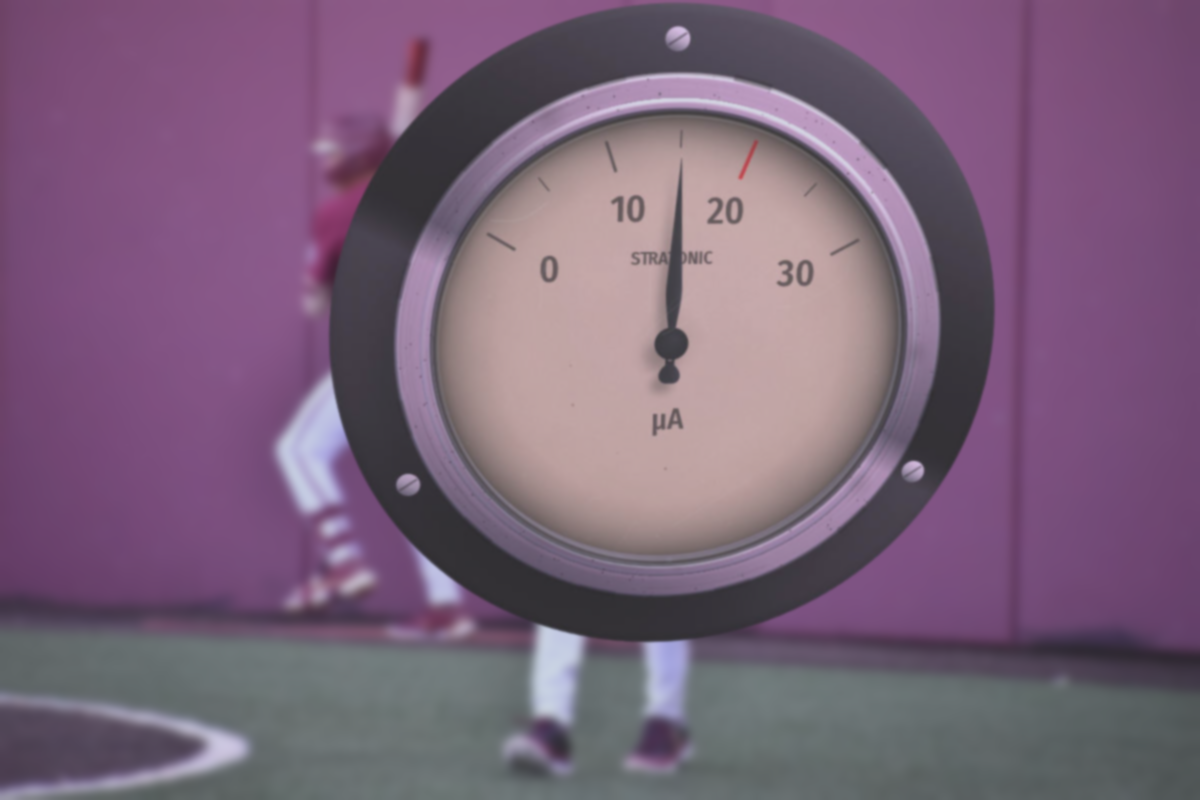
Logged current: 15 µA
